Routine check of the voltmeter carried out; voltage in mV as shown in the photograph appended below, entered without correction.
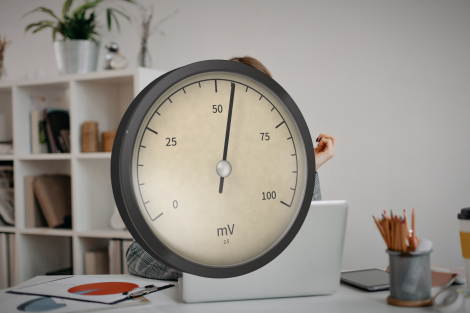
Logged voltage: 55 mV
